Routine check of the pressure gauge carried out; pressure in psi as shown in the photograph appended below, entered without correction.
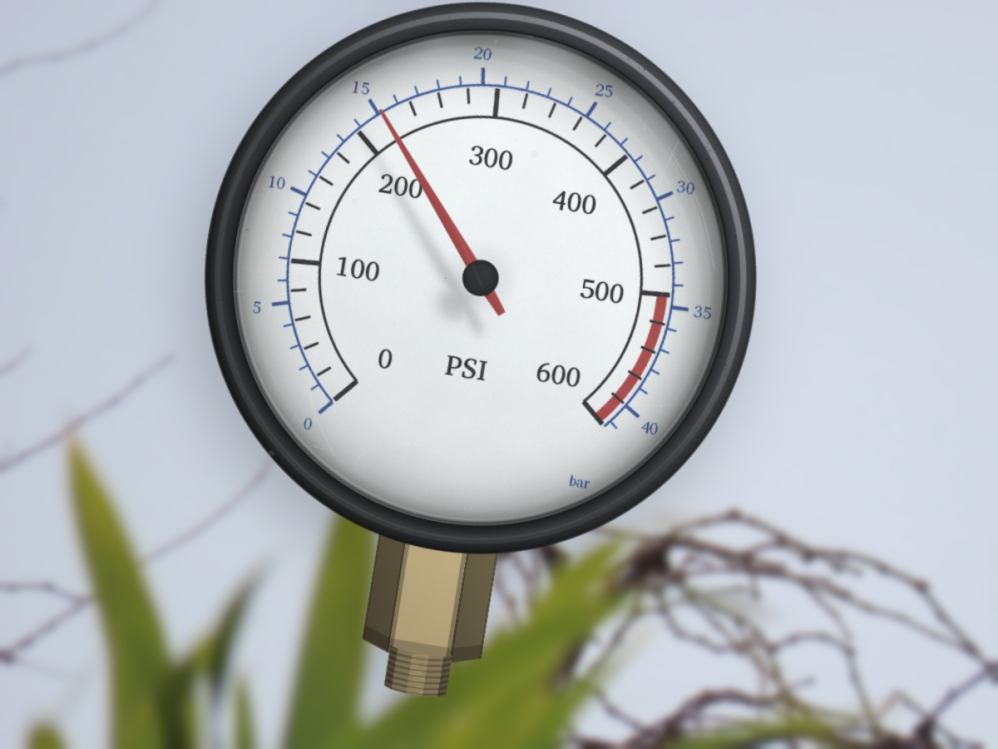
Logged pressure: 220 psi
